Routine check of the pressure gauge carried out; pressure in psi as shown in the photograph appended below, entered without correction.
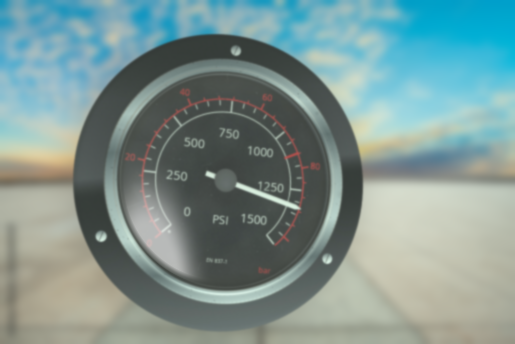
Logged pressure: 1325 psi
